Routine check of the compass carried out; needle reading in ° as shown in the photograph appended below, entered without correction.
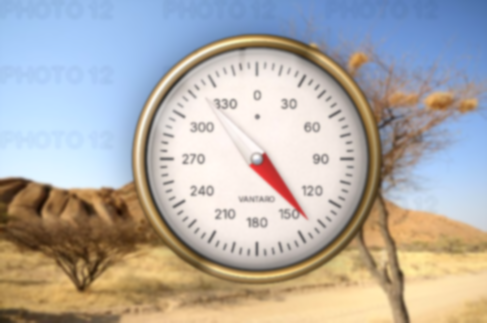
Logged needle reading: 140 °
